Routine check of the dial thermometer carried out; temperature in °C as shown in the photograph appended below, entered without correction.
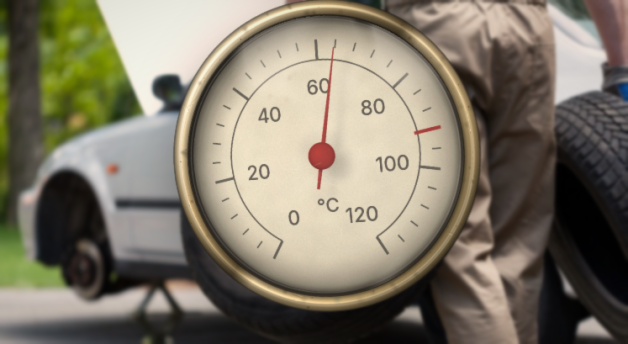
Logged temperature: 64 °C
